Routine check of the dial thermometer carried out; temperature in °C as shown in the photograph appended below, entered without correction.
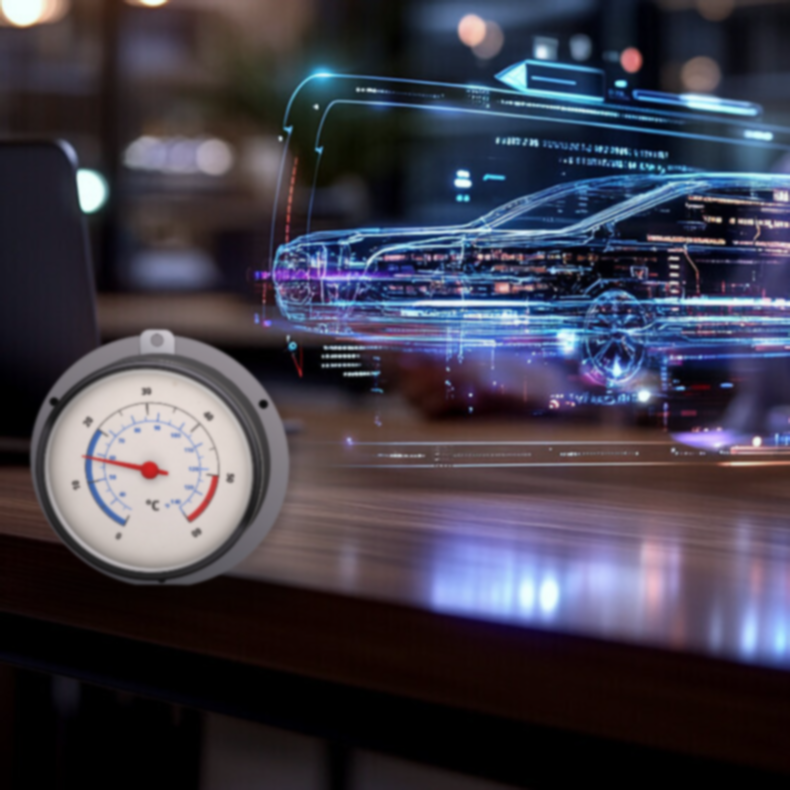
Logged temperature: 15 °C
